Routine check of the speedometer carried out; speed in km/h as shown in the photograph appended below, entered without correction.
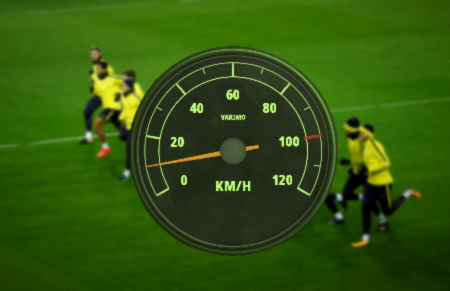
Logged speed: 10 km/h
